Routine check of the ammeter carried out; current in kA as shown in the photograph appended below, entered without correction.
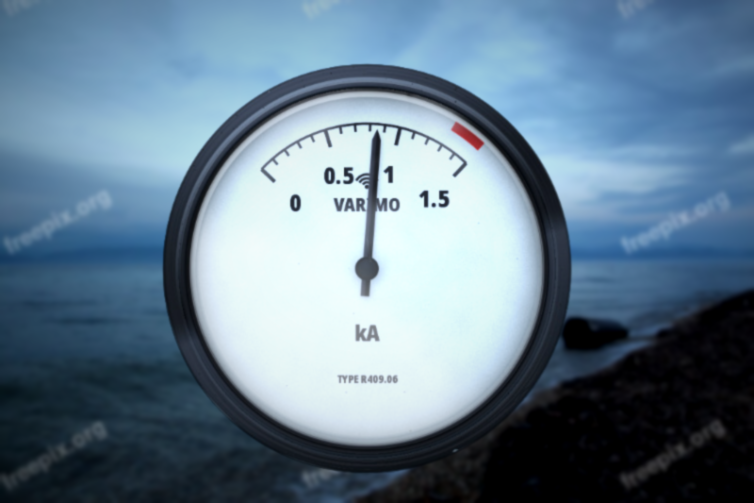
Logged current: 0.85 kA
